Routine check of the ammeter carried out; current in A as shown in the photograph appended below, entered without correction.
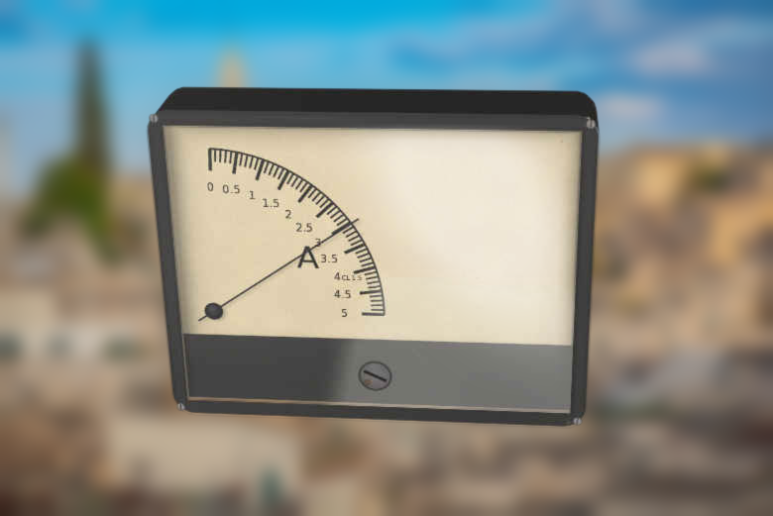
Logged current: 3 A
